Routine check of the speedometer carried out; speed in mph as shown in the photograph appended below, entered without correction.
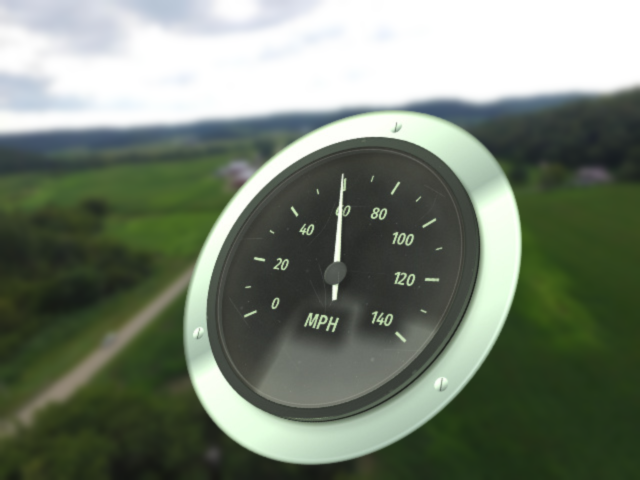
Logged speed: 60 mph
